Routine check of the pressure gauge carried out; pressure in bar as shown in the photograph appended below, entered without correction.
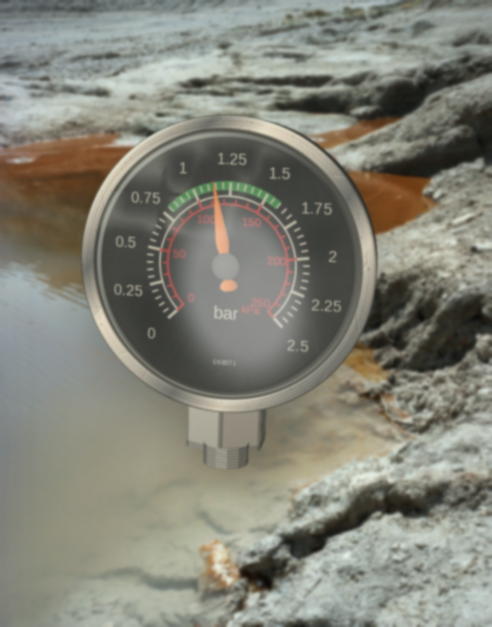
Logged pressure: 1.15 bar
